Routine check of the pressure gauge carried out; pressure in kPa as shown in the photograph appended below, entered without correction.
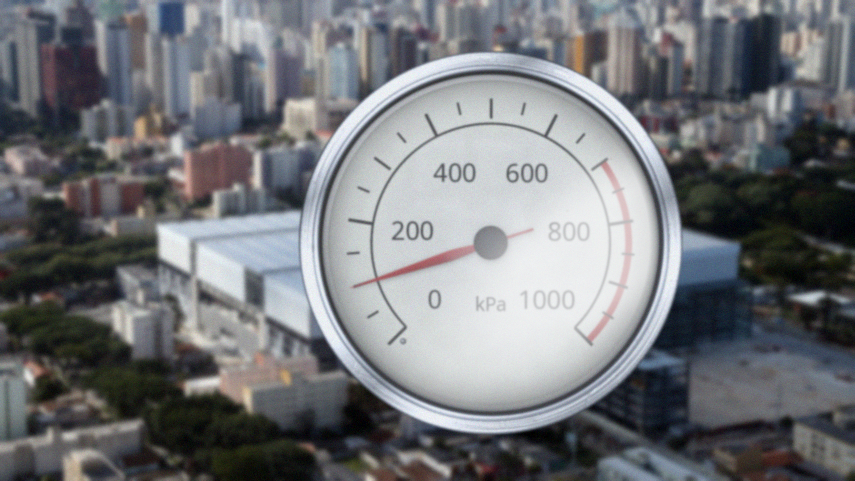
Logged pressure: 100 kPa
